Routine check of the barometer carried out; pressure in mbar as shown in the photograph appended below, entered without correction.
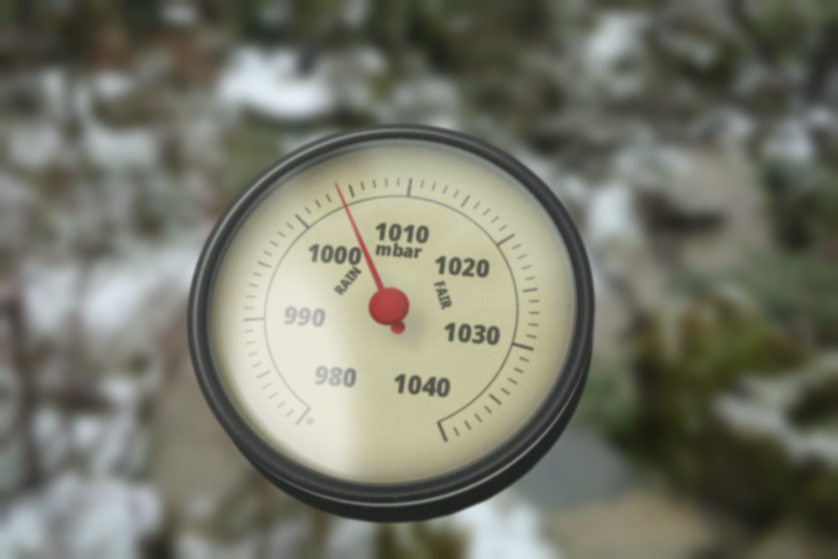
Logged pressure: 1004 mbar
